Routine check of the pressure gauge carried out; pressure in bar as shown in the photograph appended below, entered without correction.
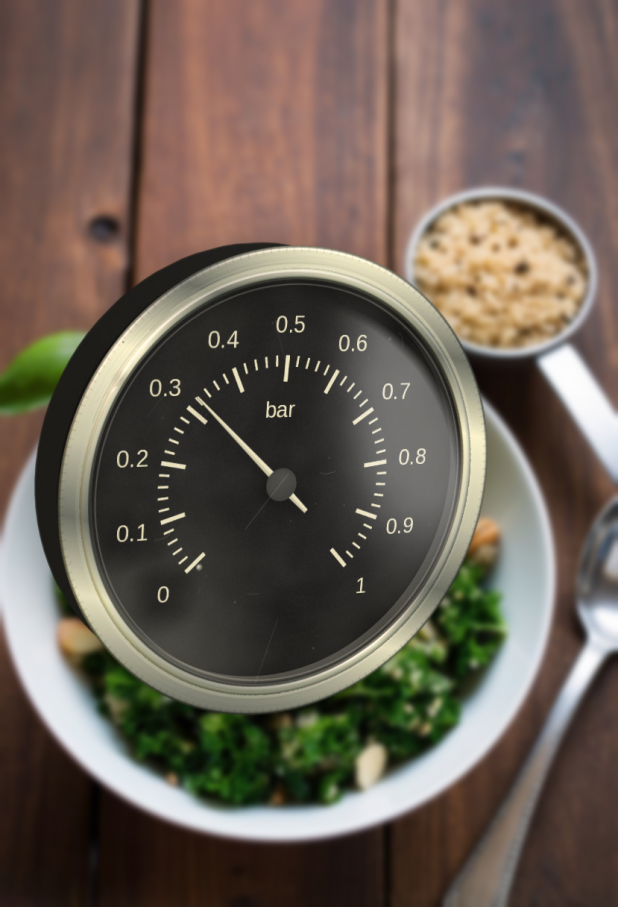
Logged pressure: 0.32 bar
